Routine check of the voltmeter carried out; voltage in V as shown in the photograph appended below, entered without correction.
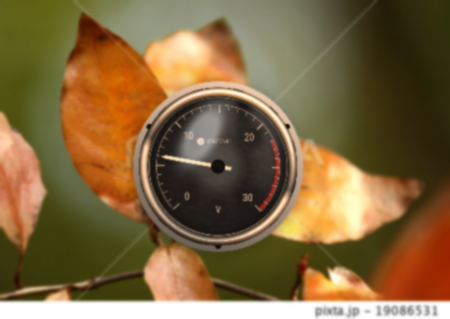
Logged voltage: 6 V
